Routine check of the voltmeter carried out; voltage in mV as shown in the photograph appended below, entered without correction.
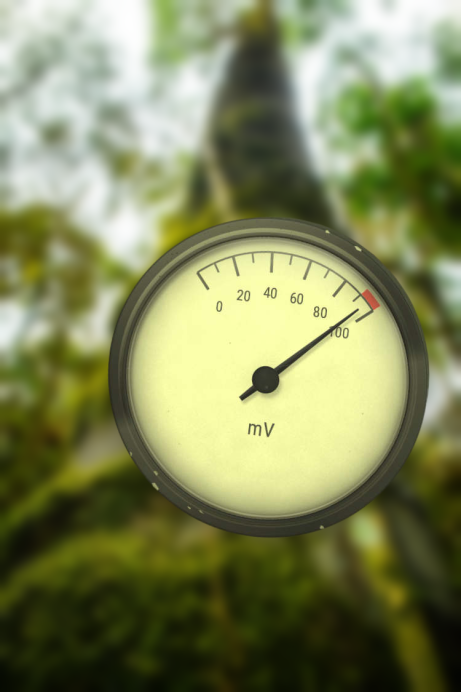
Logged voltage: 95 mV
